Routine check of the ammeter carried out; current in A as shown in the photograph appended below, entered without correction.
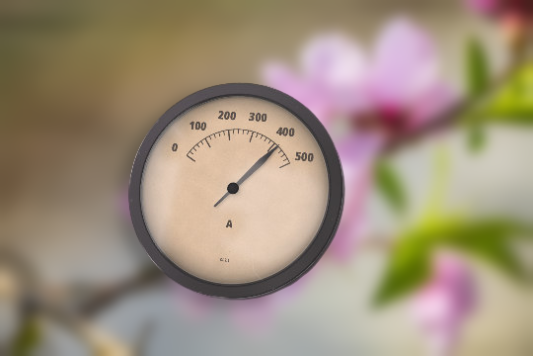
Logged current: 420 A
